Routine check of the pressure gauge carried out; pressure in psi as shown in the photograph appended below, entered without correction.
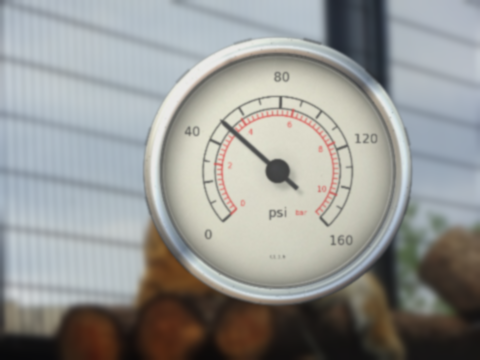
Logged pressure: 50 psi
